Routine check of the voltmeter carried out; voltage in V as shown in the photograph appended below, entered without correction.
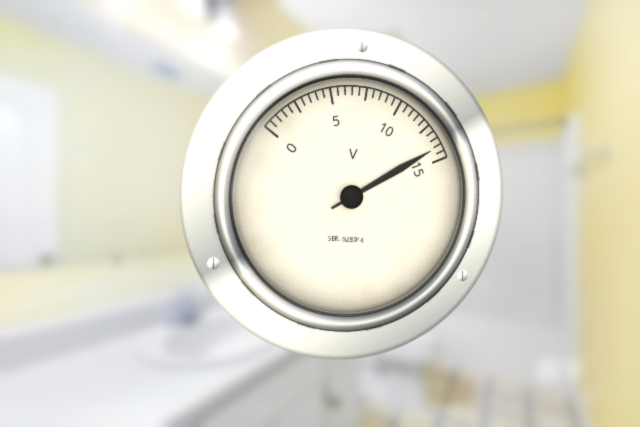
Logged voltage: 14 V
